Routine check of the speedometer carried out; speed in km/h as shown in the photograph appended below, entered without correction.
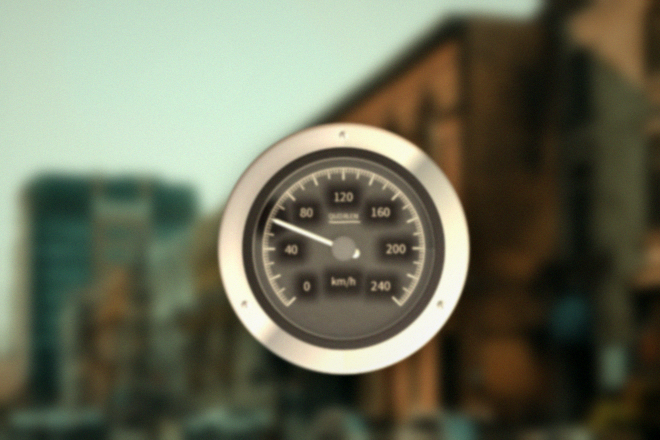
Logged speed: 60 km/h
